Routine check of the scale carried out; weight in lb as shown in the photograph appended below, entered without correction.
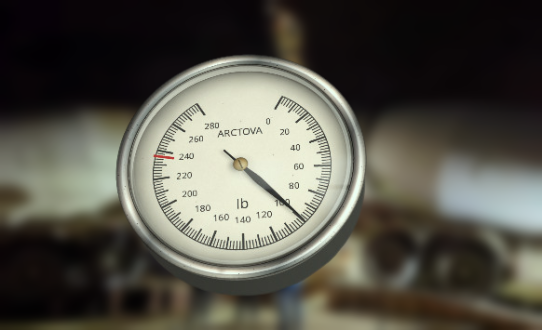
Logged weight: 100 lb
